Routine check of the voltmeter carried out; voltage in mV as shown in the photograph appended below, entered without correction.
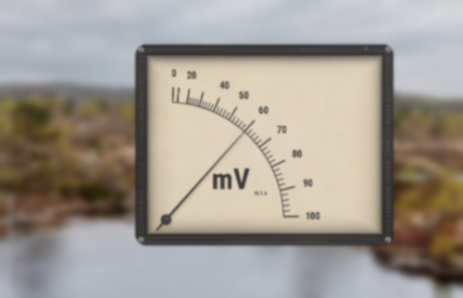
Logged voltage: 60 mV
